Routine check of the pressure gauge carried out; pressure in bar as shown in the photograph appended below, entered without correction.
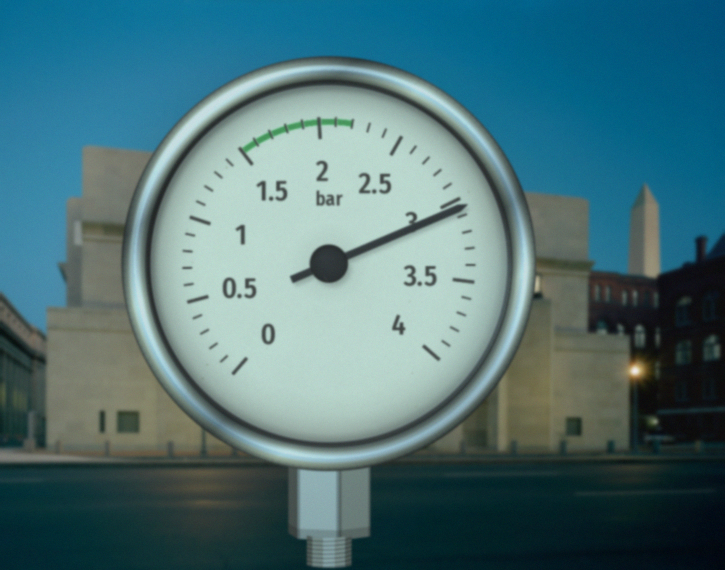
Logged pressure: 3.05 bar
